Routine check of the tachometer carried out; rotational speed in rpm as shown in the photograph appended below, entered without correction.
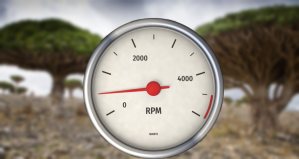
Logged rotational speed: 500 rpm
